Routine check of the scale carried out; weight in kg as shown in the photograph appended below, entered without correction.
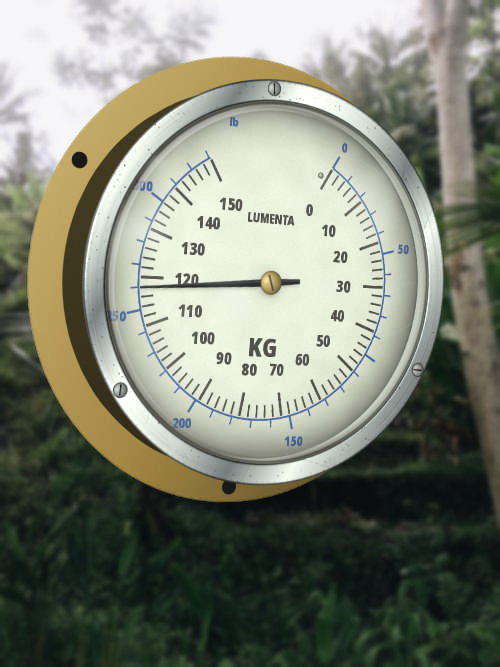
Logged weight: 118 kg
